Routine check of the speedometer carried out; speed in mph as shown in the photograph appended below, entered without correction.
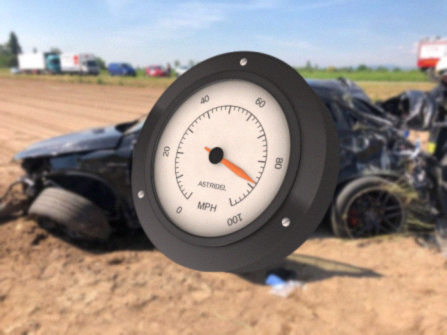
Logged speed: 88 mph
